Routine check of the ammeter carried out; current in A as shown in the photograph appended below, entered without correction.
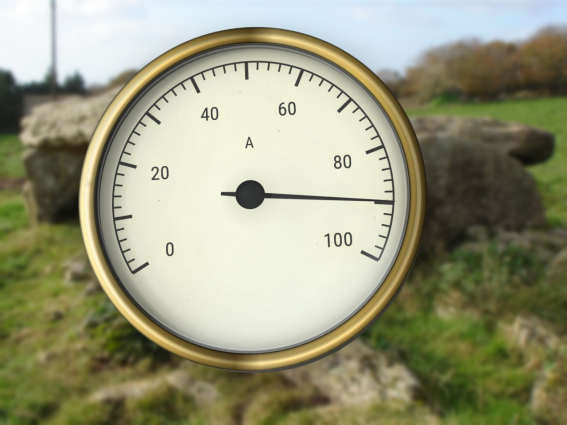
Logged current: 90 A
